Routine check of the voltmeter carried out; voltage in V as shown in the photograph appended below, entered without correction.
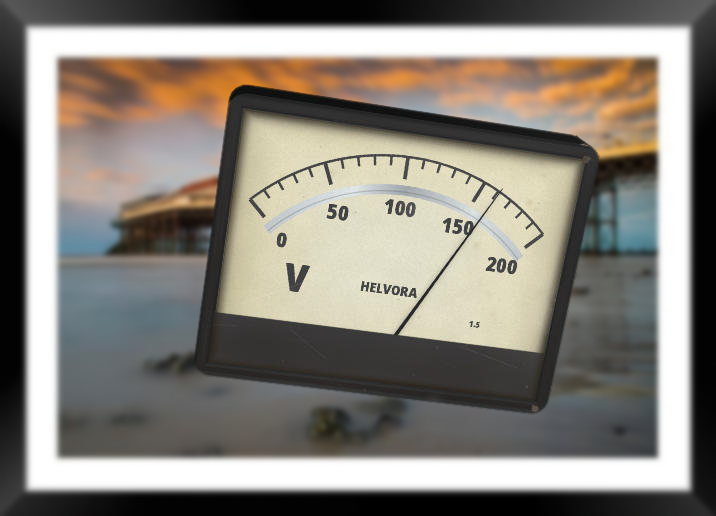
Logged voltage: 160 V
